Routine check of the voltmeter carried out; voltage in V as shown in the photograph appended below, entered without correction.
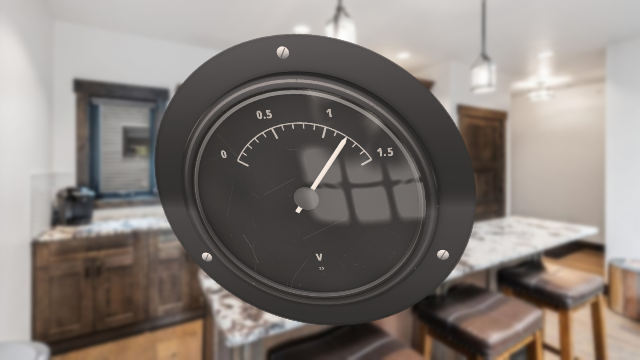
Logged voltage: 1.2 V
